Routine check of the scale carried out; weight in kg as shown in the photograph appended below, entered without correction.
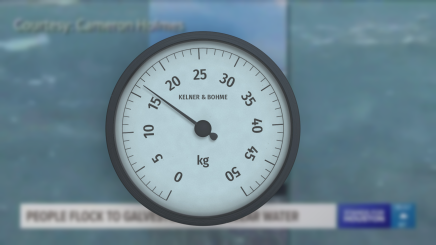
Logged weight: 16.5 kg
